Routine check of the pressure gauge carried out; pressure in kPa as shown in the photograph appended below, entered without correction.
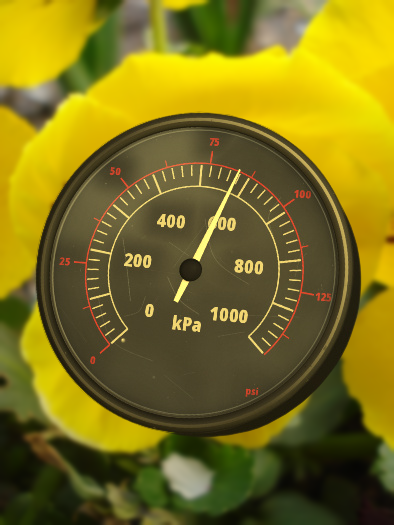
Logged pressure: 580 kPa
